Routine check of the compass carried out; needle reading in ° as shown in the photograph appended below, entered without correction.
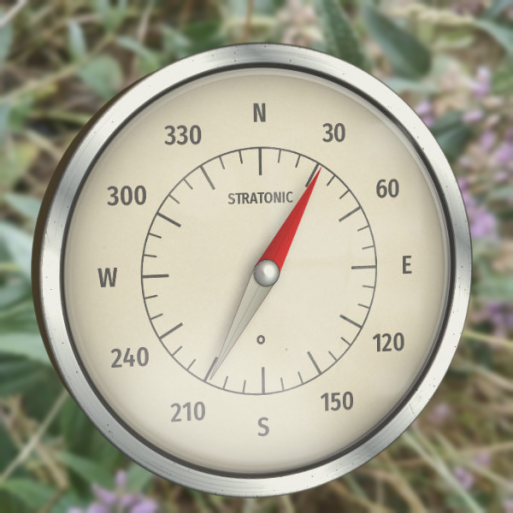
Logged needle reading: 30 °
